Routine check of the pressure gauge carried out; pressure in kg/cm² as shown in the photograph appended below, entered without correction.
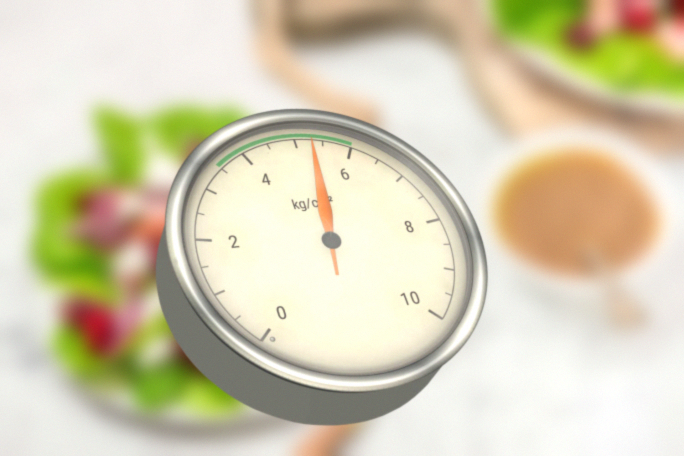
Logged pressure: 5.25 kg/cm²
